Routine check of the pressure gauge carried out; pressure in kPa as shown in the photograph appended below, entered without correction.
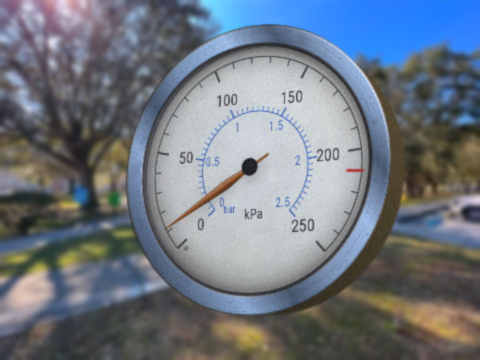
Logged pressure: 10 kPa
